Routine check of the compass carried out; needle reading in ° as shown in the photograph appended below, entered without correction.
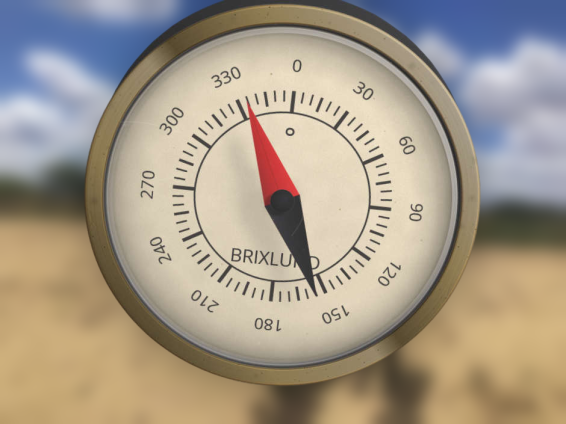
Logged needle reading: 335 °
